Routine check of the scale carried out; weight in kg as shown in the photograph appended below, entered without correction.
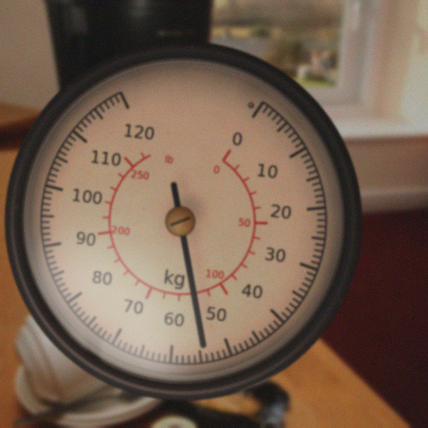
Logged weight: 54 kg
